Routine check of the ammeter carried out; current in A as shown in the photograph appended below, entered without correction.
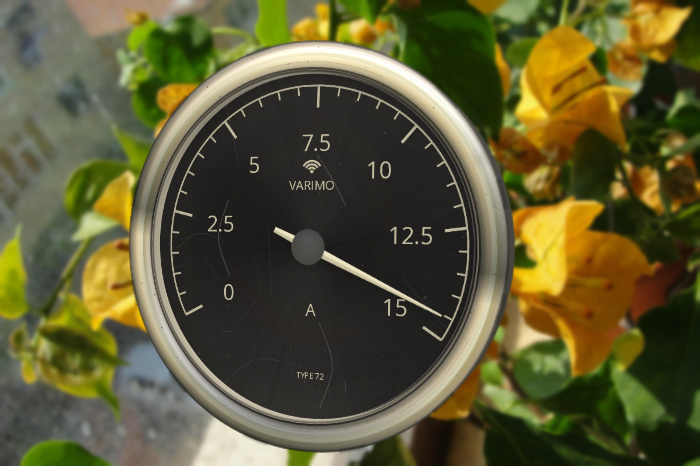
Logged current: 14.5 A
